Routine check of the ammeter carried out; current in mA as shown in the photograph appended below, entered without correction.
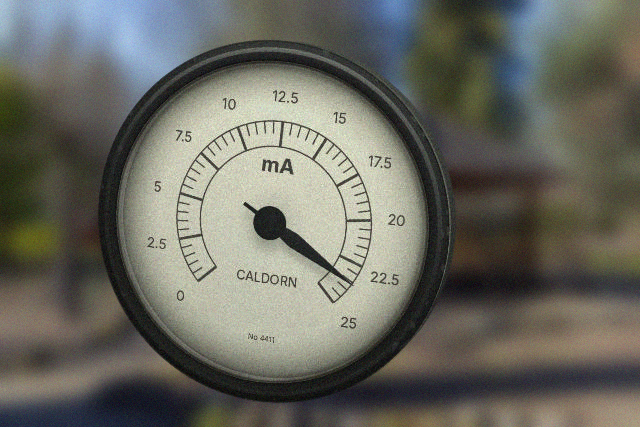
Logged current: 23.5 mA
